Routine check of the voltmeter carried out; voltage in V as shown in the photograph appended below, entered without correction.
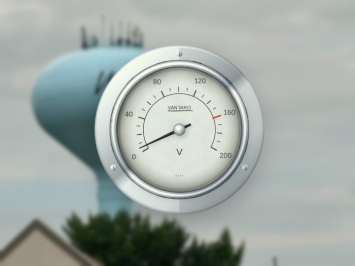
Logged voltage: 5 V
